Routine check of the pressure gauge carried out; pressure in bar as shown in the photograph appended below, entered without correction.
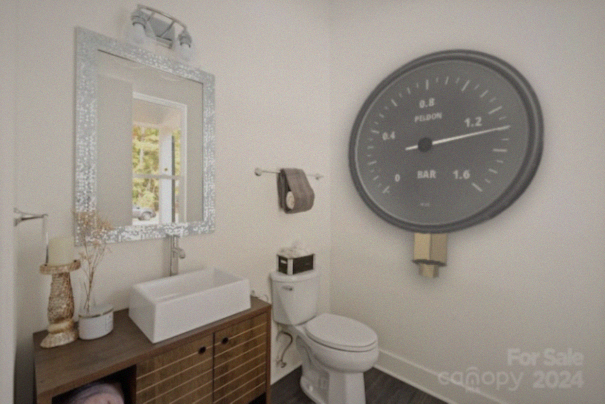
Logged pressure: 1.3 bar
